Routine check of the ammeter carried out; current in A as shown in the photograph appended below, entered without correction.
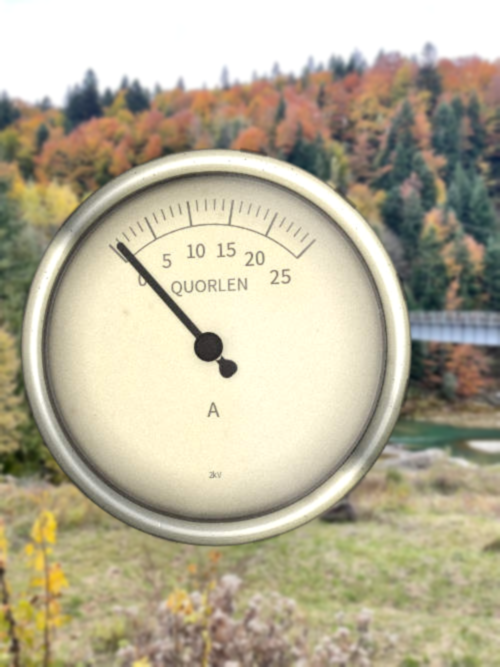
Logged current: 1 A
